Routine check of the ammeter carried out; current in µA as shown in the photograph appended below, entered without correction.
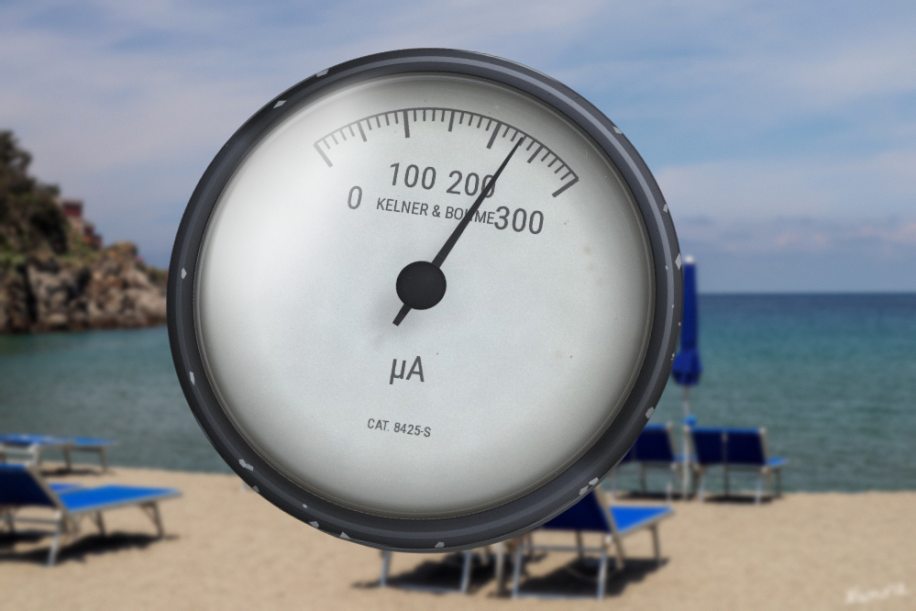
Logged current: 230 µA
